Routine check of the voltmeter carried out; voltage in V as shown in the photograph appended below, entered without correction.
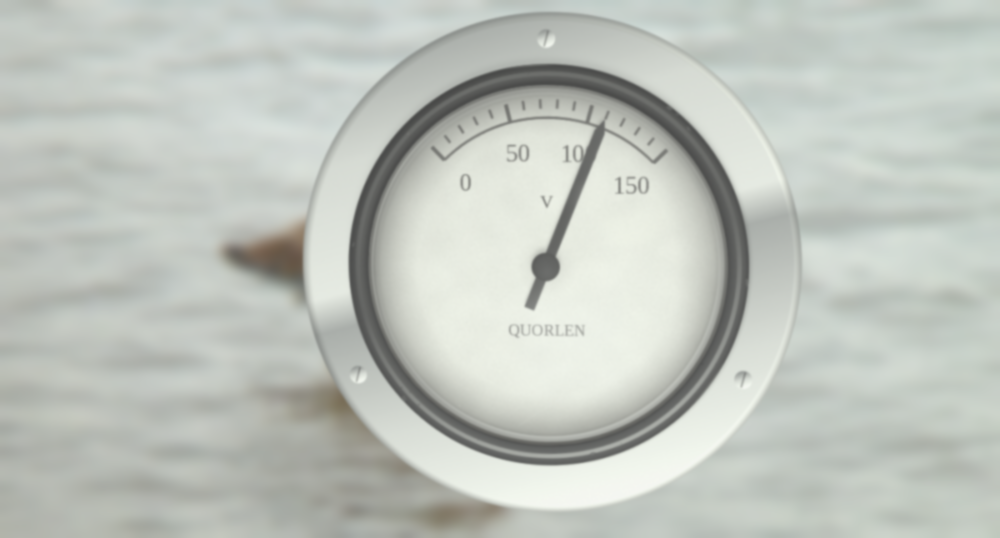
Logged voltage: 110 V
